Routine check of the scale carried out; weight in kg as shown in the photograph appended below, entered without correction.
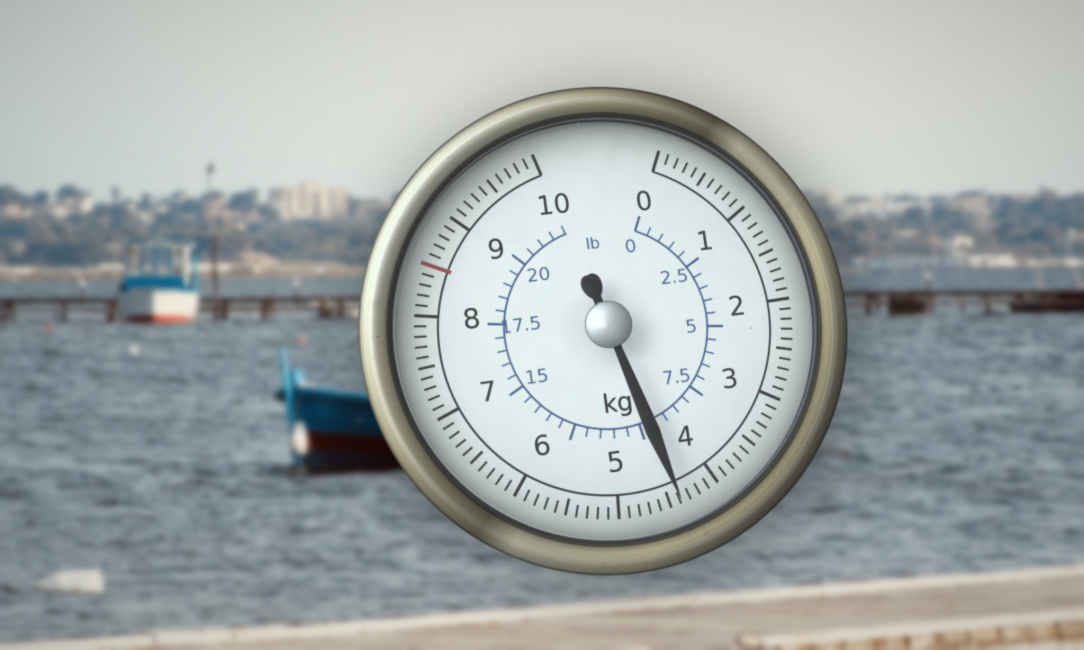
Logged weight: 4.4 kg
